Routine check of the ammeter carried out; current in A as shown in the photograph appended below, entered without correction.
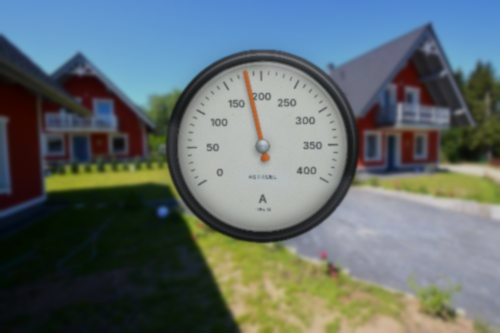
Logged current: 180 A
